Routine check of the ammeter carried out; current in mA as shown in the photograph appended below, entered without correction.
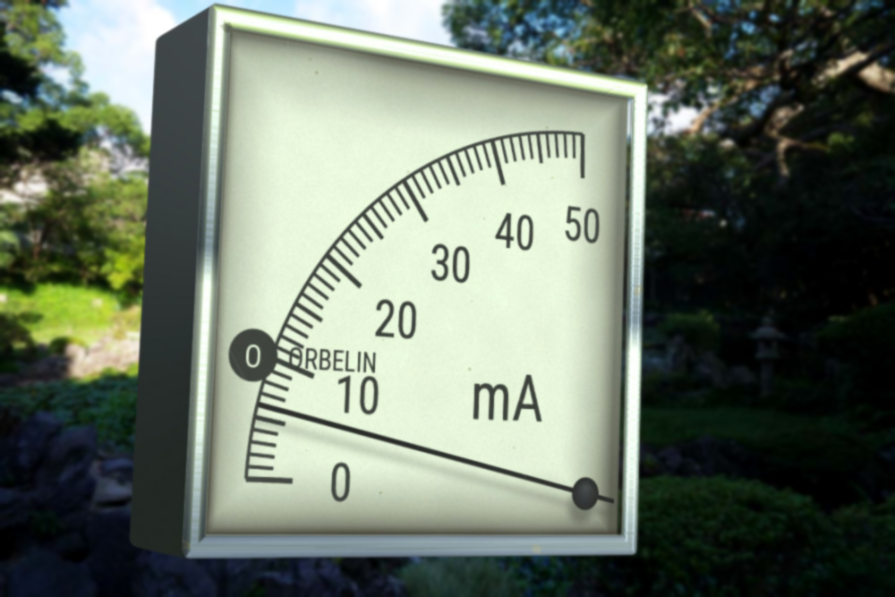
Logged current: 6 mA
